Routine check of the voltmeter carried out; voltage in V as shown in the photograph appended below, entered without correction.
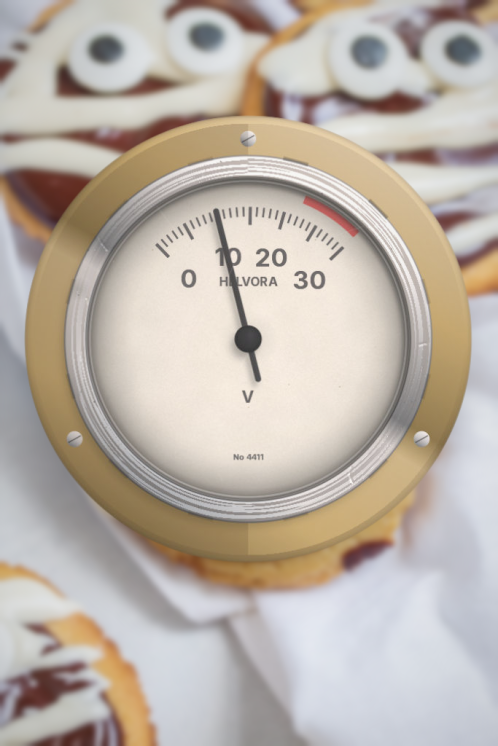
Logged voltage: 10 V
